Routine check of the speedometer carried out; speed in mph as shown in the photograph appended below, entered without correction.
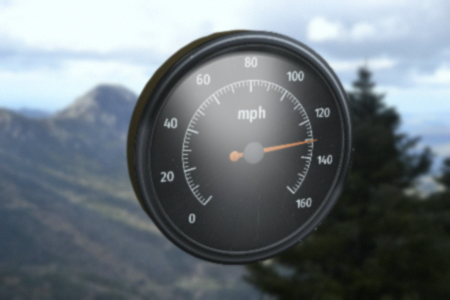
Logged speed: 130 mph
